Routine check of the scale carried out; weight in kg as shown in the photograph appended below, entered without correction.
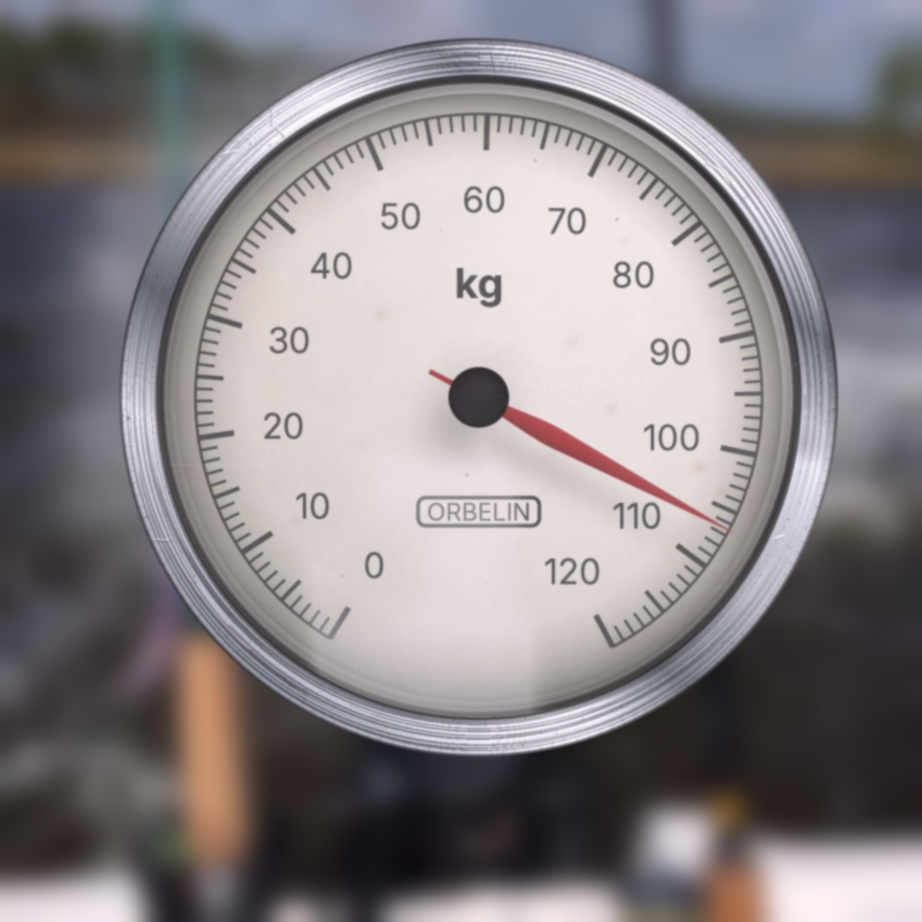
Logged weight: 106.5 kg
